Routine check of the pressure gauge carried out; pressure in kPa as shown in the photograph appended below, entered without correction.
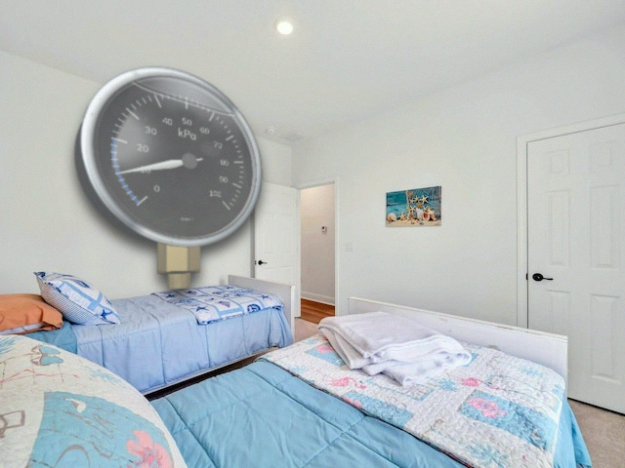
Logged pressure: 10 kPa
